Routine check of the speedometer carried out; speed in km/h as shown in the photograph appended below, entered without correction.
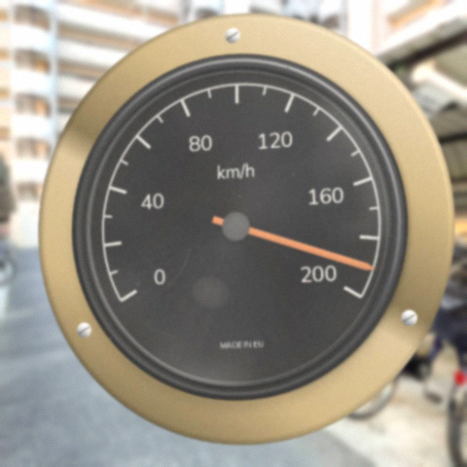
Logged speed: 190 km/h
